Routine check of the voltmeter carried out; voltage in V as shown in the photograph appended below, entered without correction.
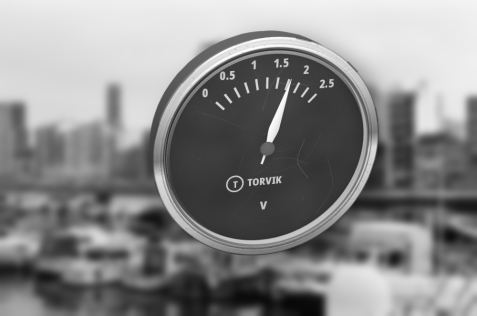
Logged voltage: 1.75 V
